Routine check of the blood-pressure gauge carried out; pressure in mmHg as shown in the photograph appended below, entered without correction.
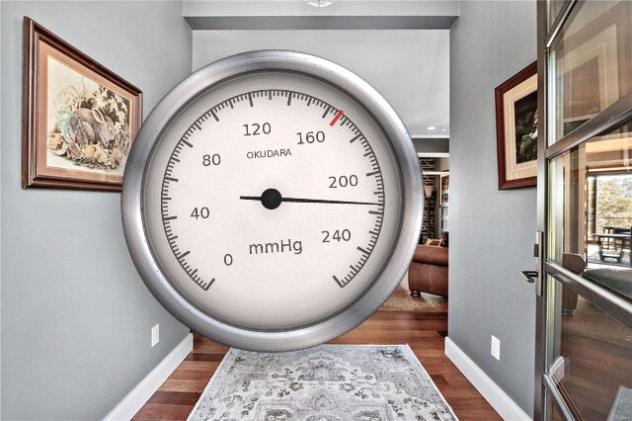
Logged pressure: 216 mmHg
